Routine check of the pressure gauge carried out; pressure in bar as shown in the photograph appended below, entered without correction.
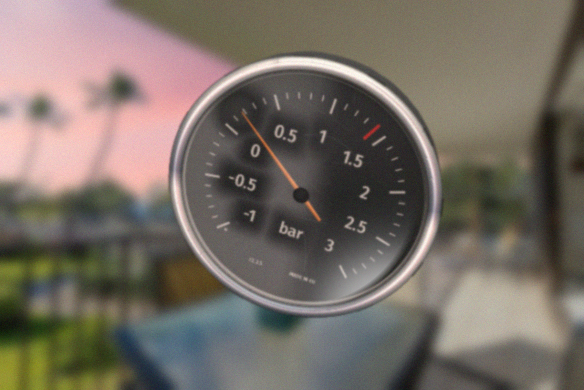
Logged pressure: 0.2 bar
